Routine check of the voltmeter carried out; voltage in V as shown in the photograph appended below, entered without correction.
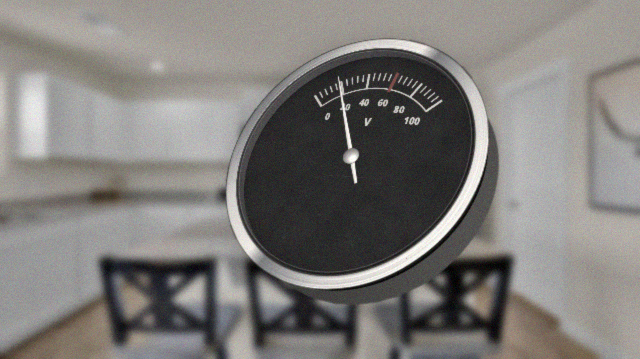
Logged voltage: 20 V
